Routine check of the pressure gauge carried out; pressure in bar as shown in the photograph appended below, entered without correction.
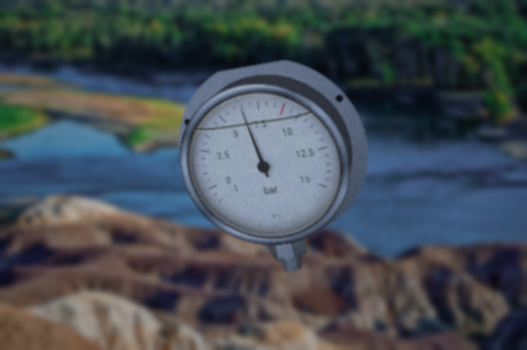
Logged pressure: 6.5 bar
